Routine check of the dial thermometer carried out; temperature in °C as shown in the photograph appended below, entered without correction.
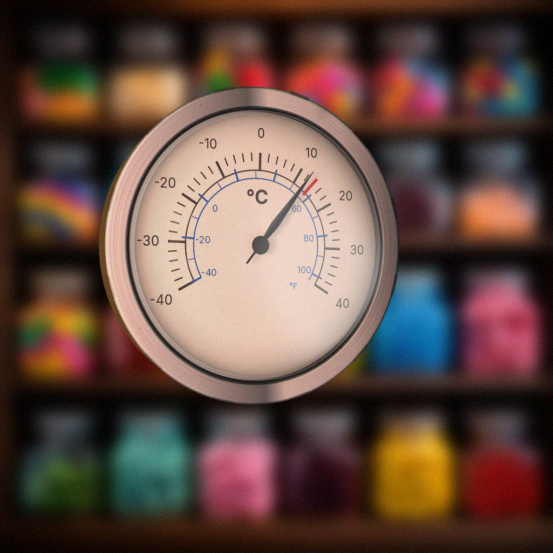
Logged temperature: 12 °C
